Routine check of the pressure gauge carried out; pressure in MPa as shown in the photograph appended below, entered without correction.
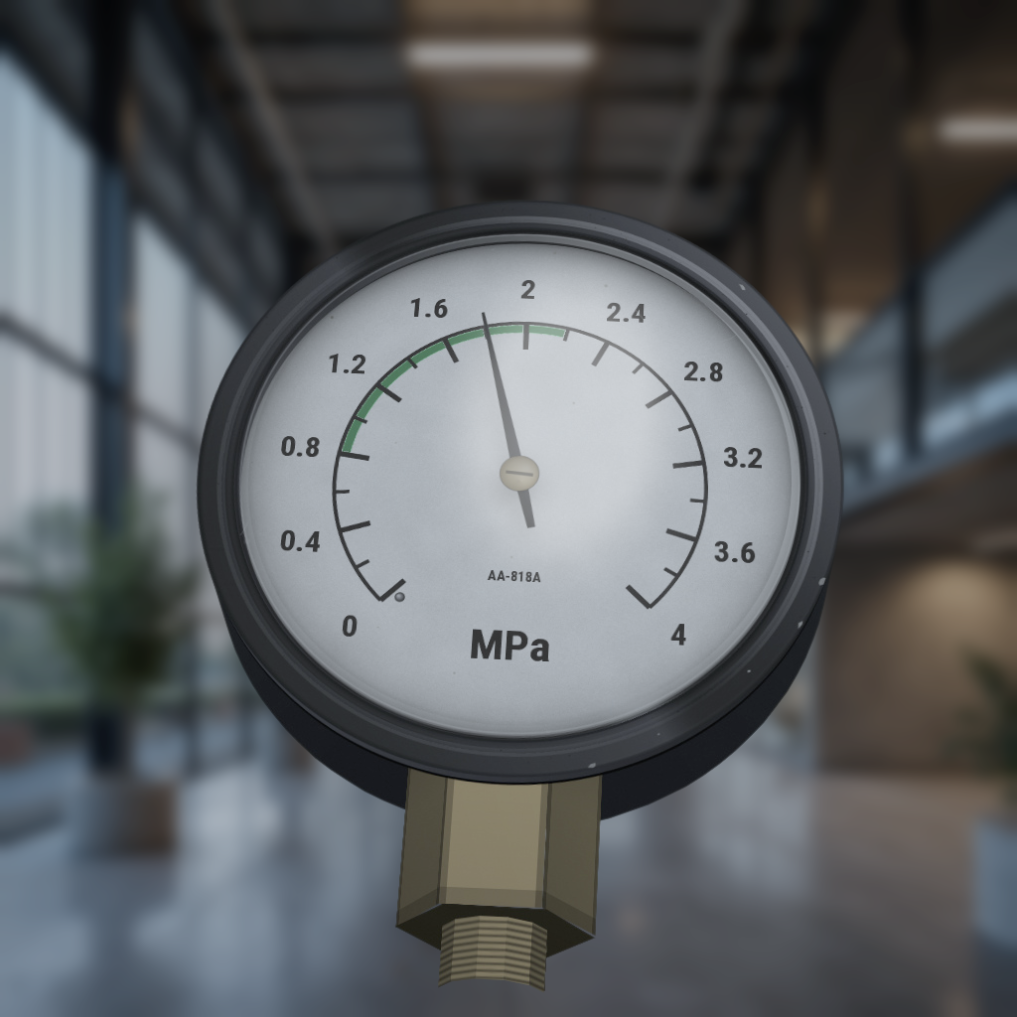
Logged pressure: 1.8 MPa
